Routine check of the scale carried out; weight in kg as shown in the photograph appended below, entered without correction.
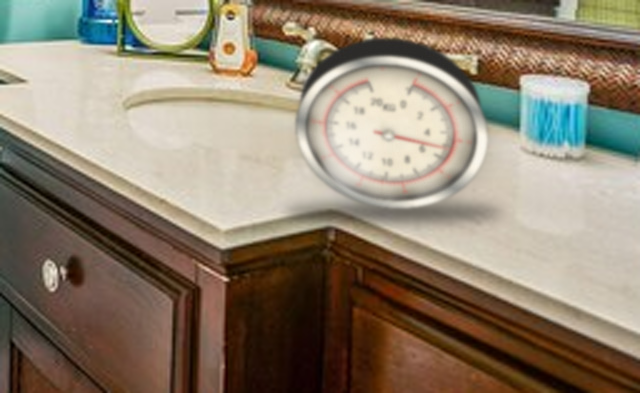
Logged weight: 5 kg
